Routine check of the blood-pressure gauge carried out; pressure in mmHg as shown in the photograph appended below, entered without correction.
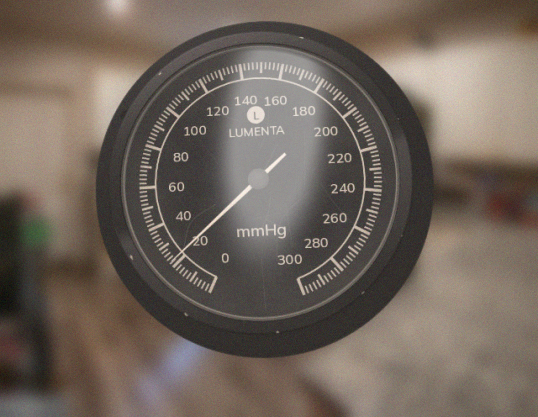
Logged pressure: 22 mmHg
